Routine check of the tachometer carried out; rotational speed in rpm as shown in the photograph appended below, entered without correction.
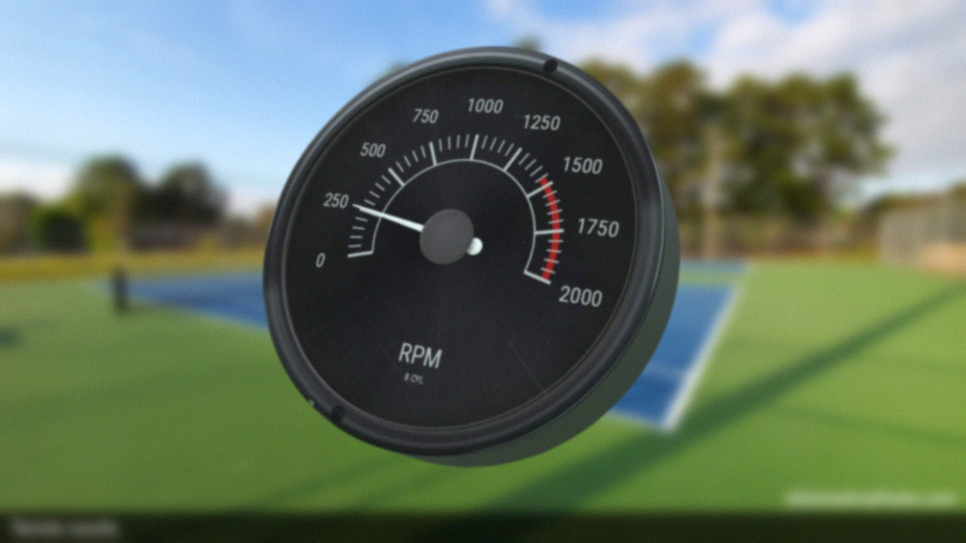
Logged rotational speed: 250 rpm
